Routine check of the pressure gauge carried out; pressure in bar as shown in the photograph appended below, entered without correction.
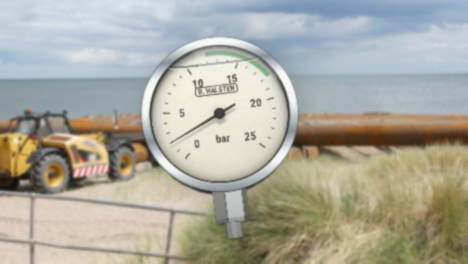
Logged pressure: 2 bar
